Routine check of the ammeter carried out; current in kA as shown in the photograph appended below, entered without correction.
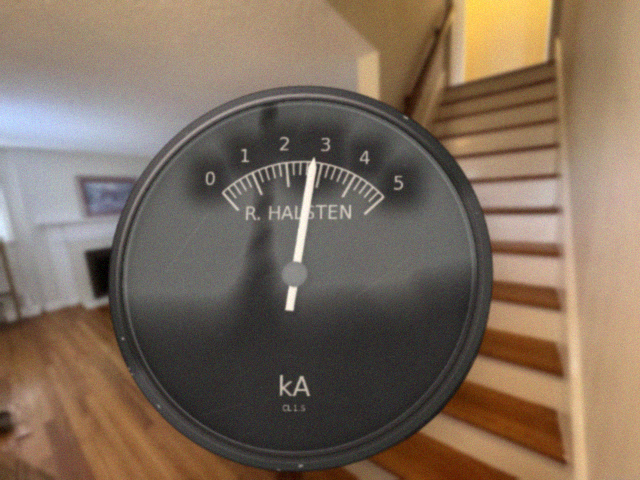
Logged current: 2.8 kA
